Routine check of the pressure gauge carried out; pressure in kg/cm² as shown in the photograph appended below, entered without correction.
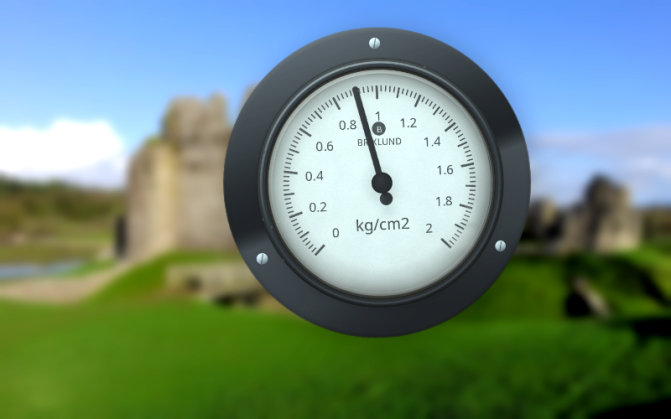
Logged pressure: 0.9 kg/cm²
